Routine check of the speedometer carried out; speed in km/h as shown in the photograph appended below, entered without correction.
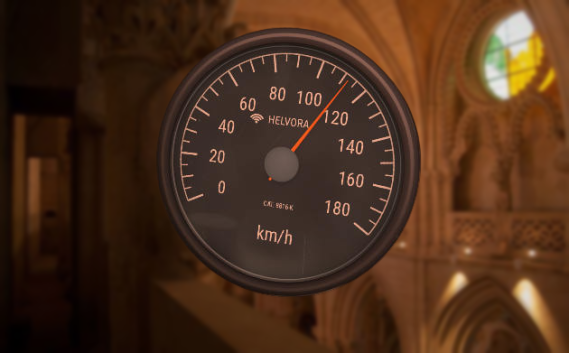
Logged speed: 112.5 km/h
